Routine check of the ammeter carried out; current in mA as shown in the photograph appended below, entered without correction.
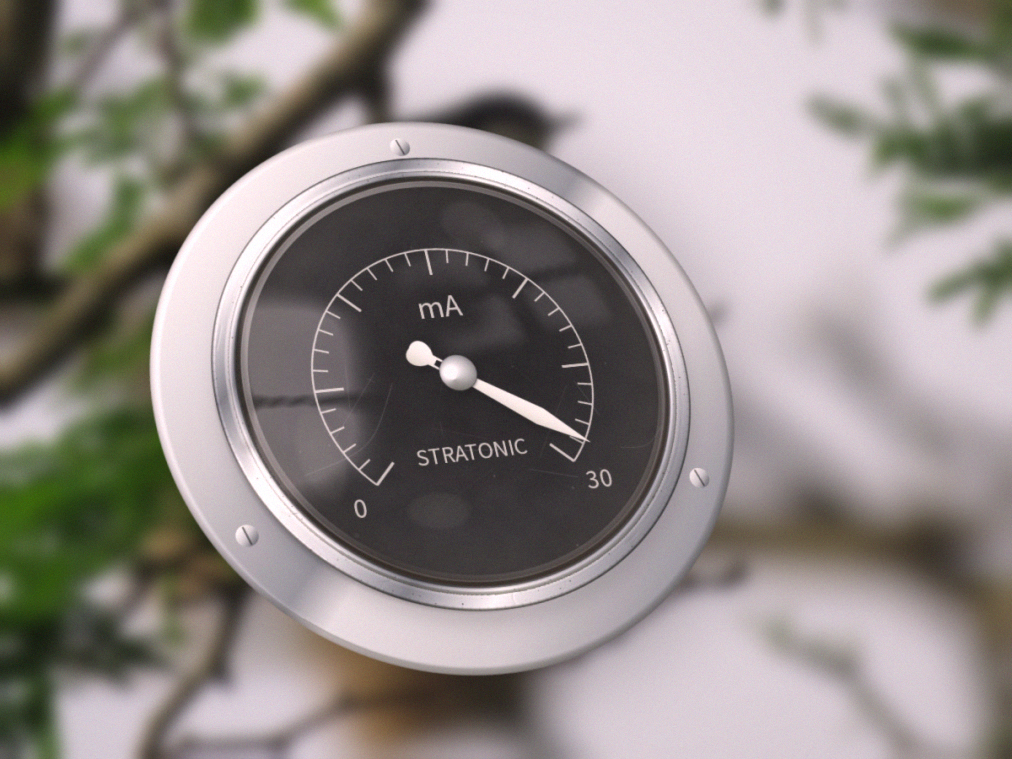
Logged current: 29 mA
